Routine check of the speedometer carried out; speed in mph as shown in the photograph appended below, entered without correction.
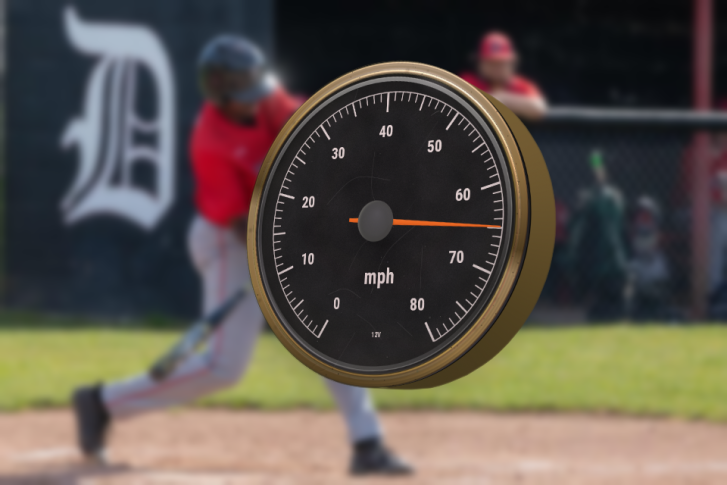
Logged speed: 65 mph
